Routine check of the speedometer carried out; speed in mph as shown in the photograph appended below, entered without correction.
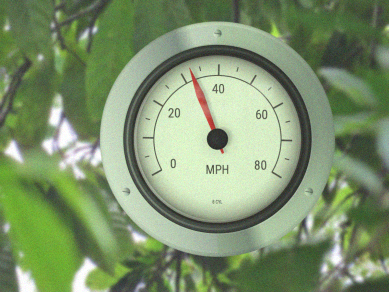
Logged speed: 32.5 mph
